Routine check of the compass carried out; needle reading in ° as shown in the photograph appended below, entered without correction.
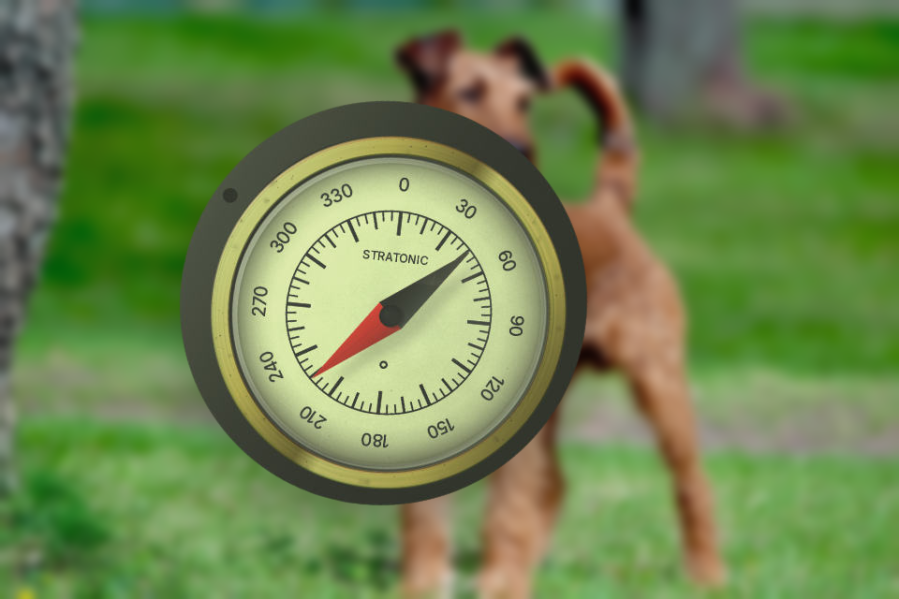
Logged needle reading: 225 °
